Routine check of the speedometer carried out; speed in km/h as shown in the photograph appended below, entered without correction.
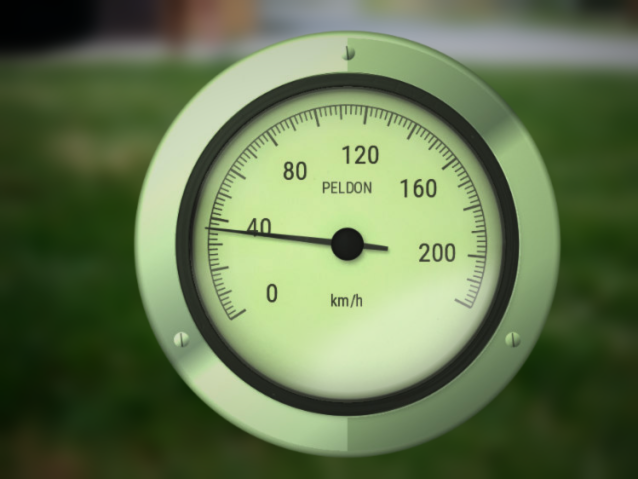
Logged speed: 36 km/h
